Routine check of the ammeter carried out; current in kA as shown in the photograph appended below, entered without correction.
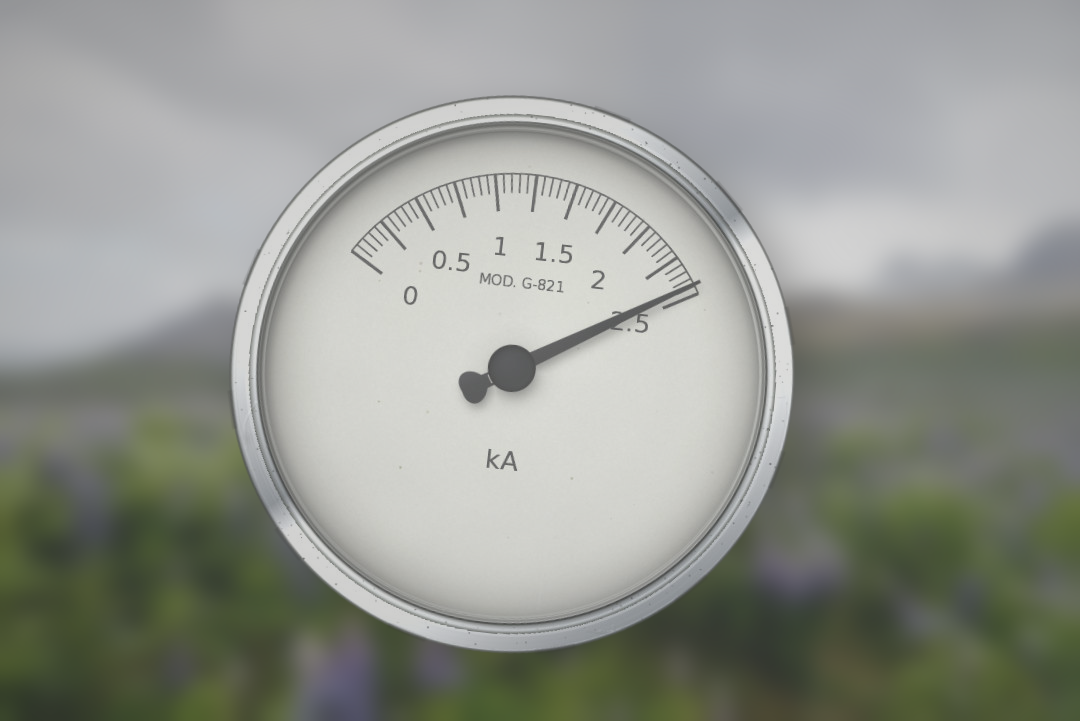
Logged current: 2.45 kA
